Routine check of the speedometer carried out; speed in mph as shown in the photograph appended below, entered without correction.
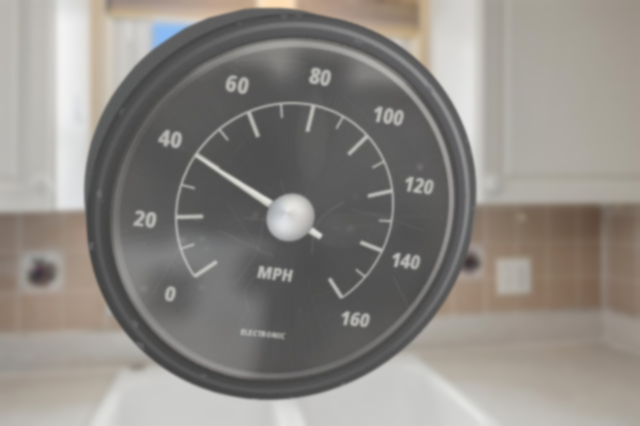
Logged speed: 40 mph
